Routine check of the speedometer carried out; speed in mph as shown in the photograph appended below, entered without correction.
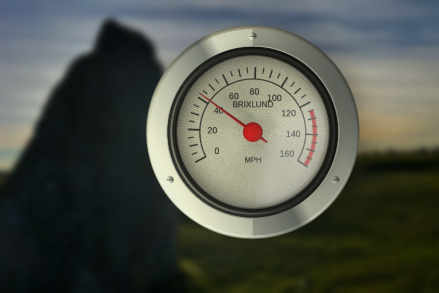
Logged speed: 42.5 mph
